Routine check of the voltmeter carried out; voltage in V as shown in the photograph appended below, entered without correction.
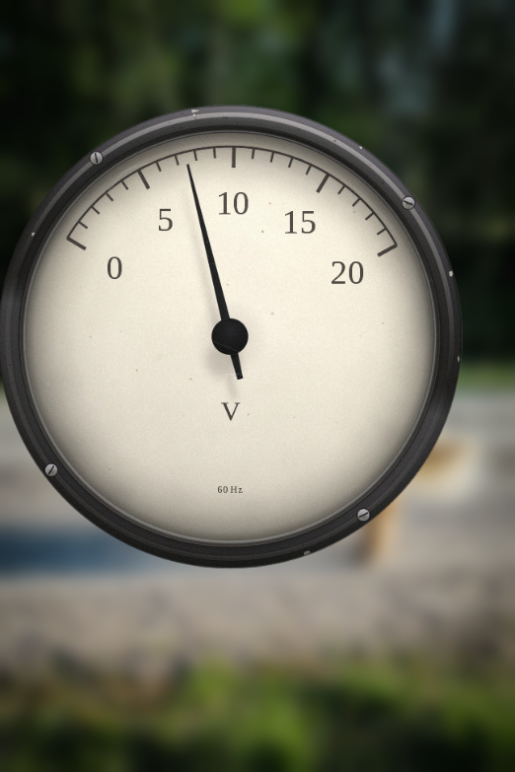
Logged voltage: 7.5 V
